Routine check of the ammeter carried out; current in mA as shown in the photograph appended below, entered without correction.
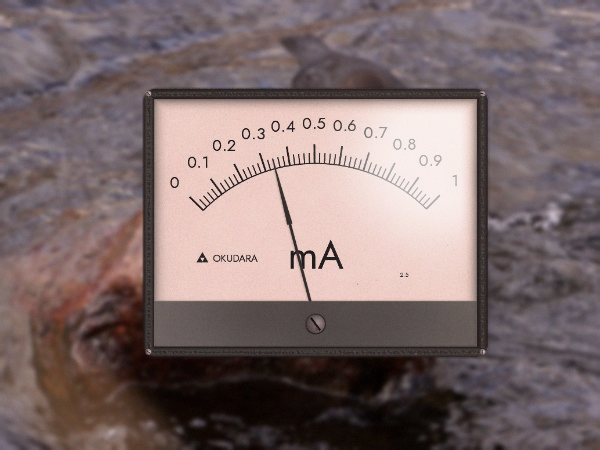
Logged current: 0.34 mA
